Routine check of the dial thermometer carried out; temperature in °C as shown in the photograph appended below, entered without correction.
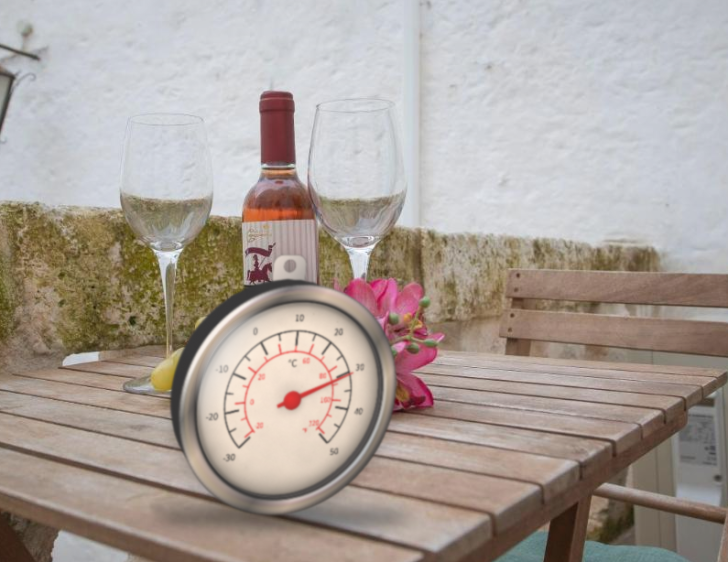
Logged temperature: 30 °C
